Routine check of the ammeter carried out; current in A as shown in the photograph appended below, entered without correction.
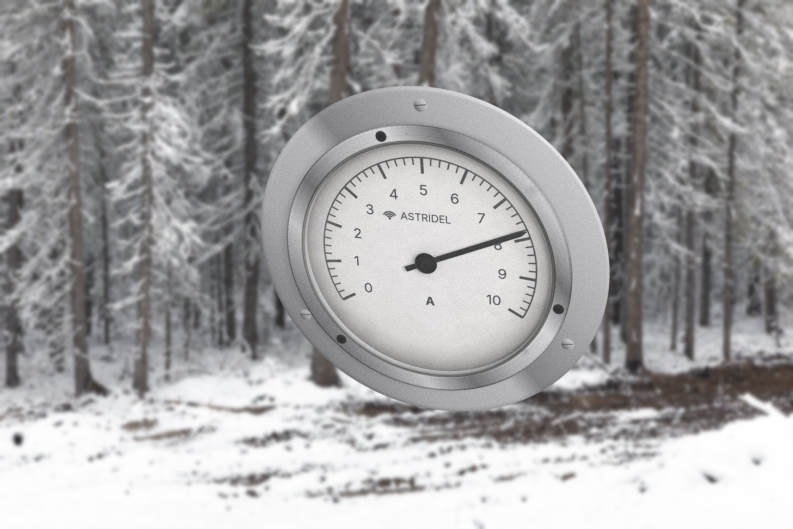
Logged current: 7.8 A
